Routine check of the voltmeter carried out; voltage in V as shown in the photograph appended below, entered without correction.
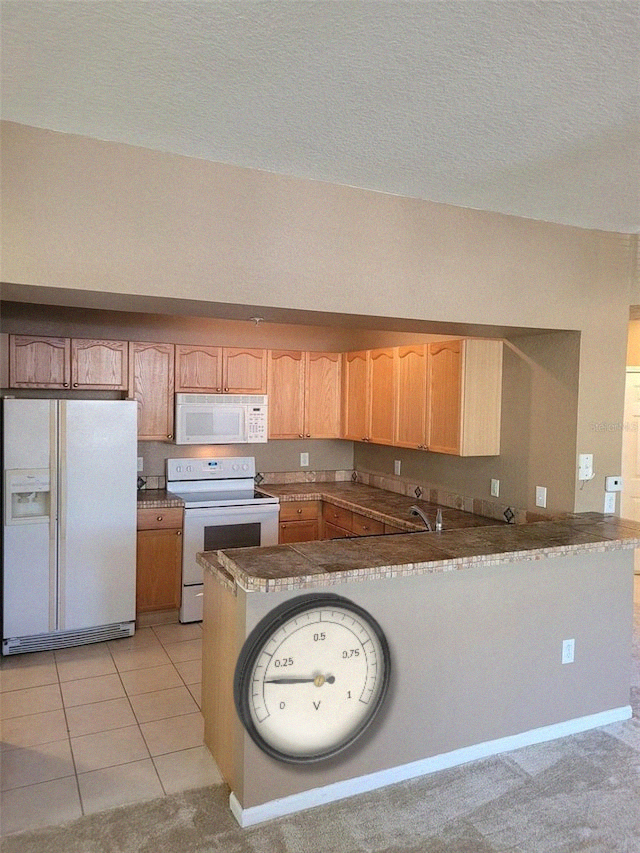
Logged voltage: 0.15 V
